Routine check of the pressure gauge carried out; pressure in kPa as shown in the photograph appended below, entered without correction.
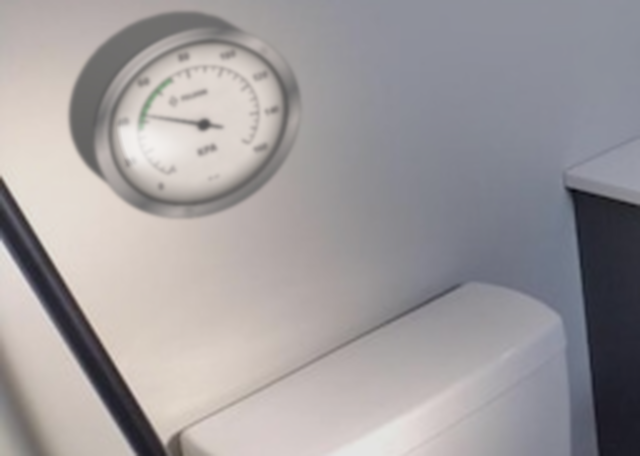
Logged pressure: 45 kPa
